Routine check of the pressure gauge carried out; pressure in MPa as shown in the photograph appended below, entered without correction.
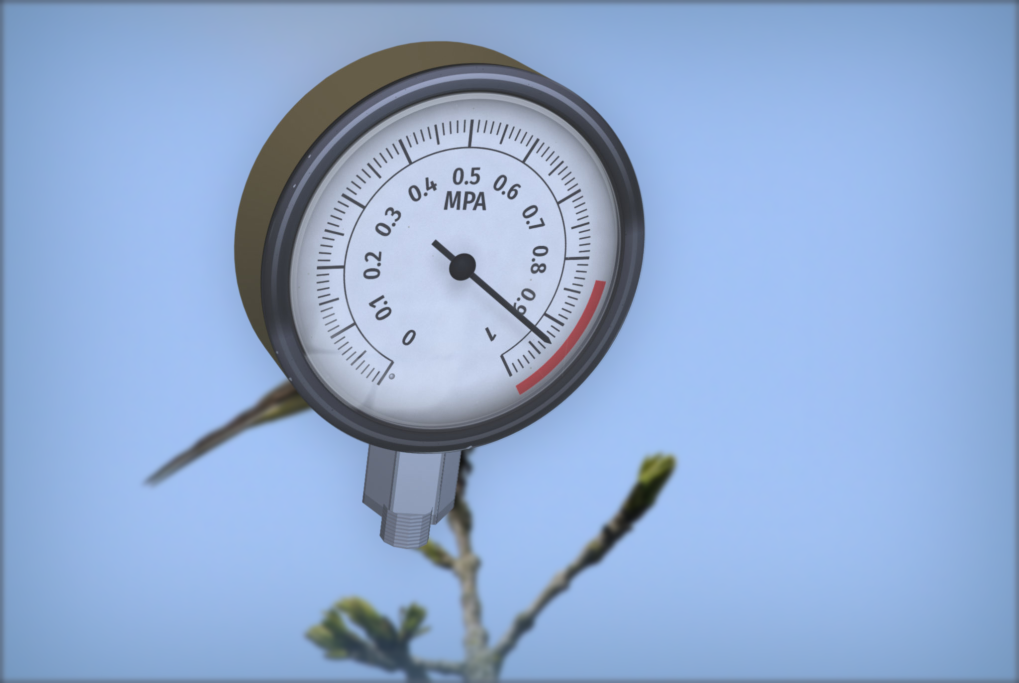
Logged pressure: 0.93 MPa
